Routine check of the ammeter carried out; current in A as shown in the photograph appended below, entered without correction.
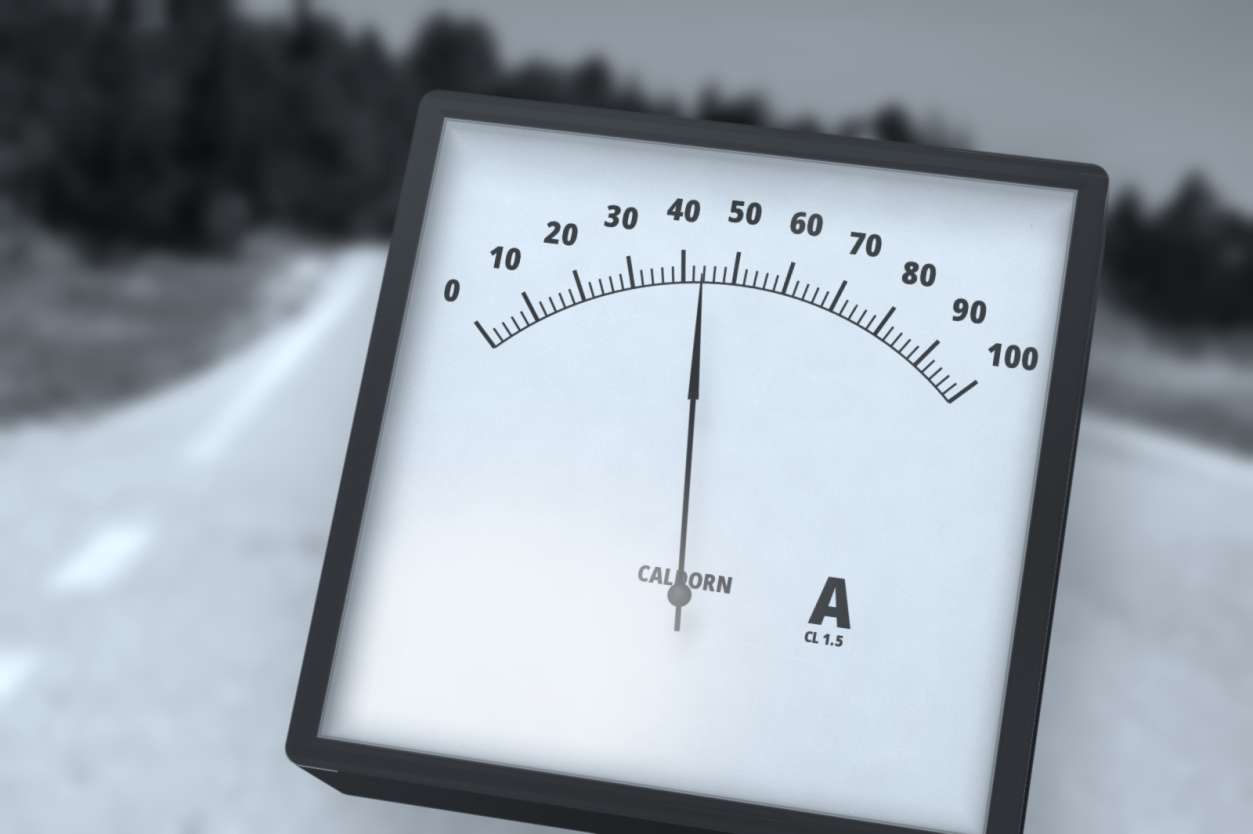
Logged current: 44 A
